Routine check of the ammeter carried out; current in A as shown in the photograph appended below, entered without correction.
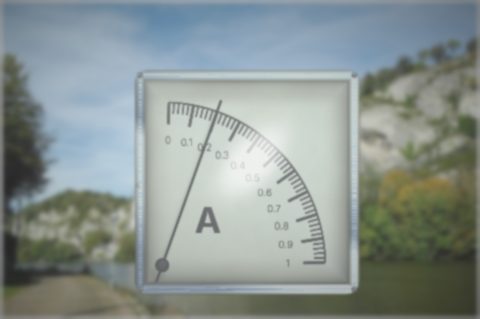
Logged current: 0.2 A
